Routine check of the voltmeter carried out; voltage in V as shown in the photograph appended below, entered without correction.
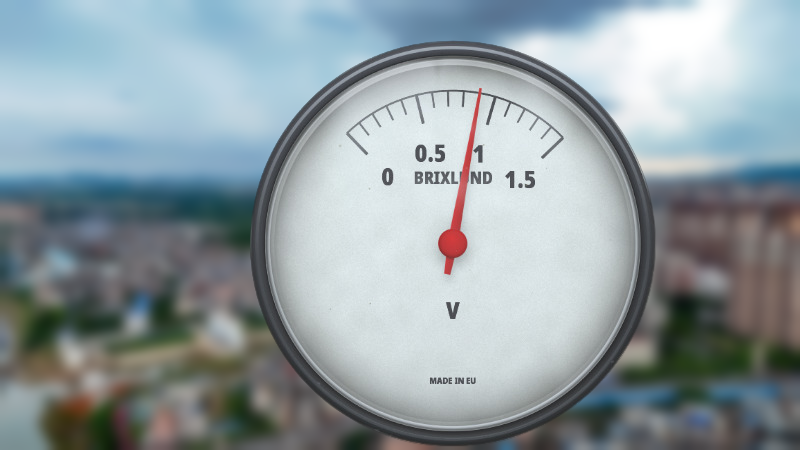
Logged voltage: 0.9 V
